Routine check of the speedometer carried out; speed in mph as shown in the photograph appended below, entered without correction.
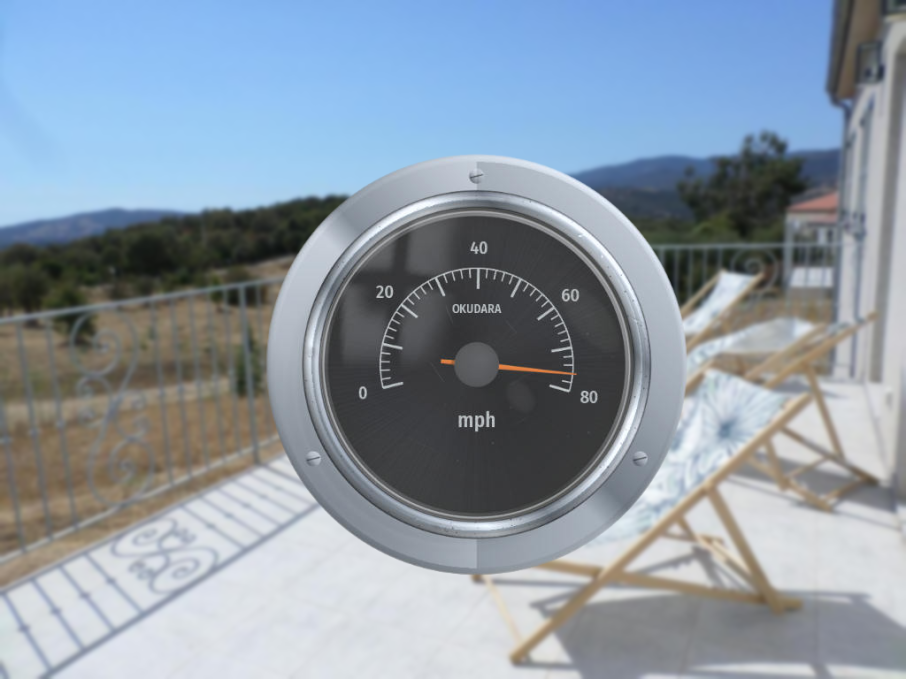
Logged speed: 76 mph
